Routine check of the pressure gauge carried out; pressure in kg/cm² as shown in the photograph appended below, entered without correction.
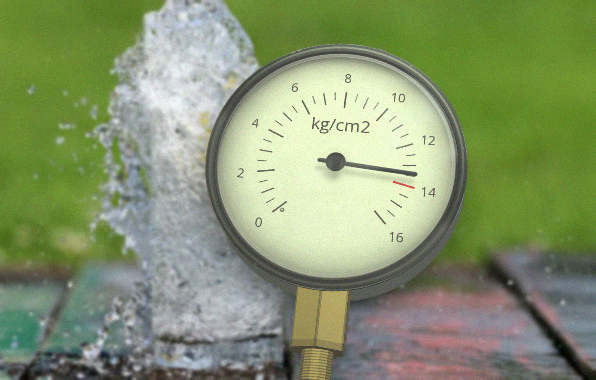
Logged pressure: 13.5 kg/cm²
